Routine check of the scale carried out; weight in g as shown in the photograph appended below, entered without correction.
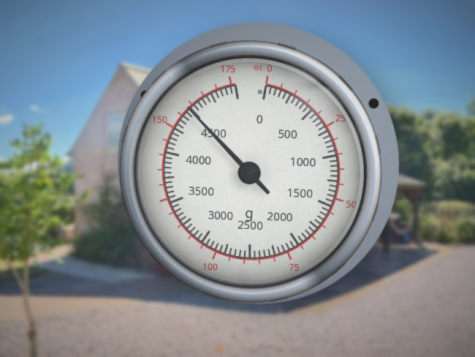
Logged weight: 4500 g
